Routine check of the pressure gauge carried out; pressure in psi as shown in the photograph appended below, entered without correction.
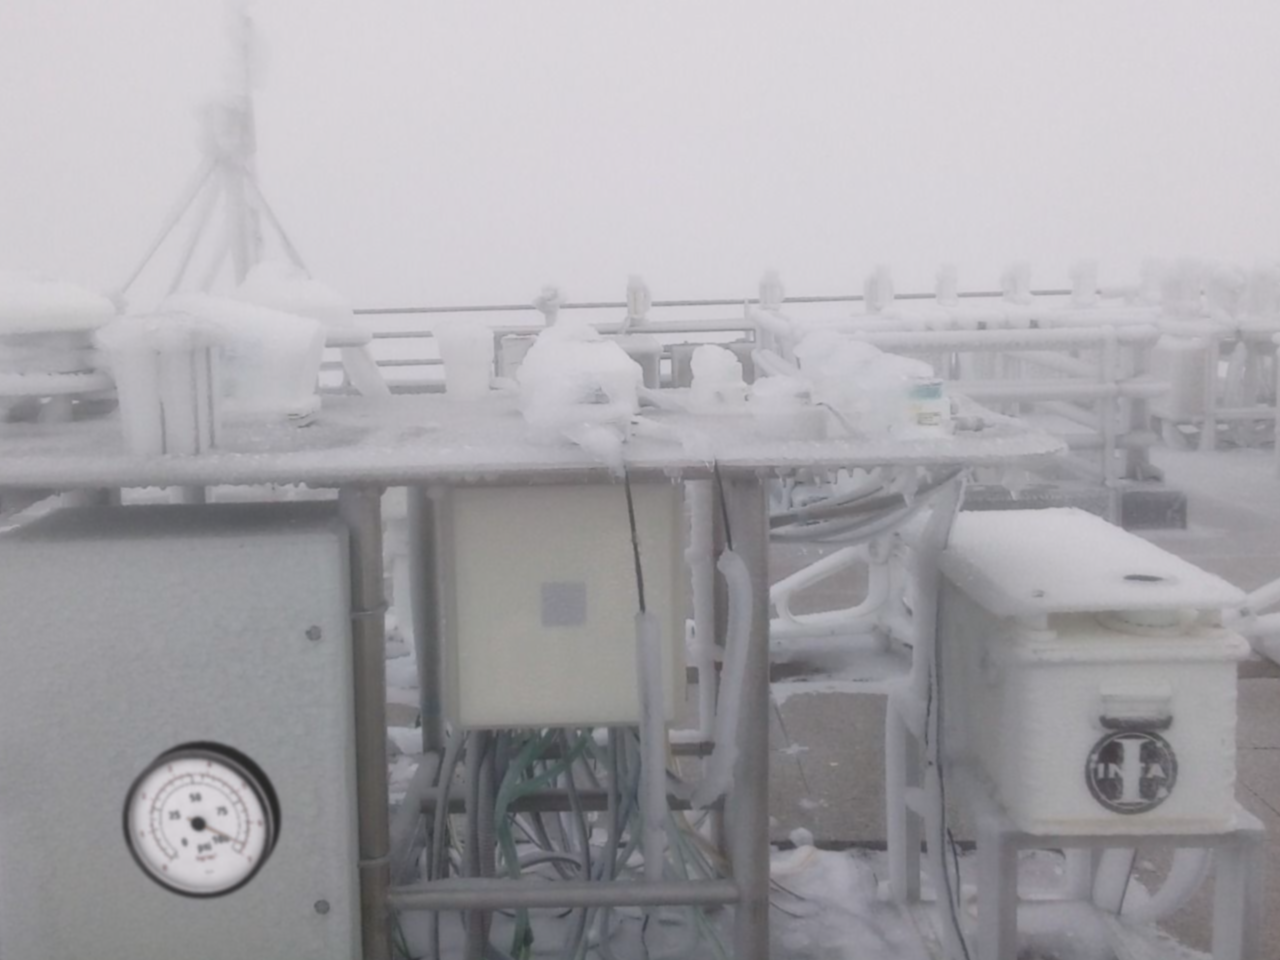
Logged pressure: 95 psi
